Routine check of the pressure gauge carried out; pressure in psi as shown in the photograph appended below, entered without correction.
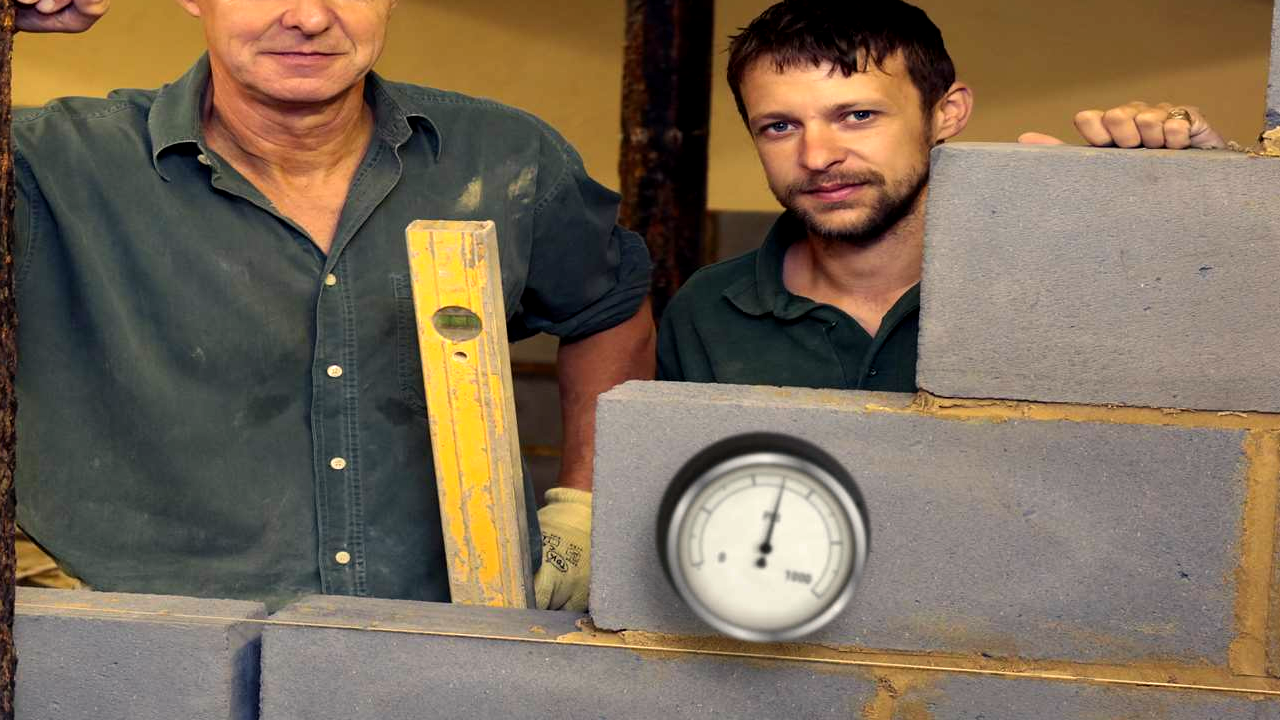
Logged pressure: 500 psi
